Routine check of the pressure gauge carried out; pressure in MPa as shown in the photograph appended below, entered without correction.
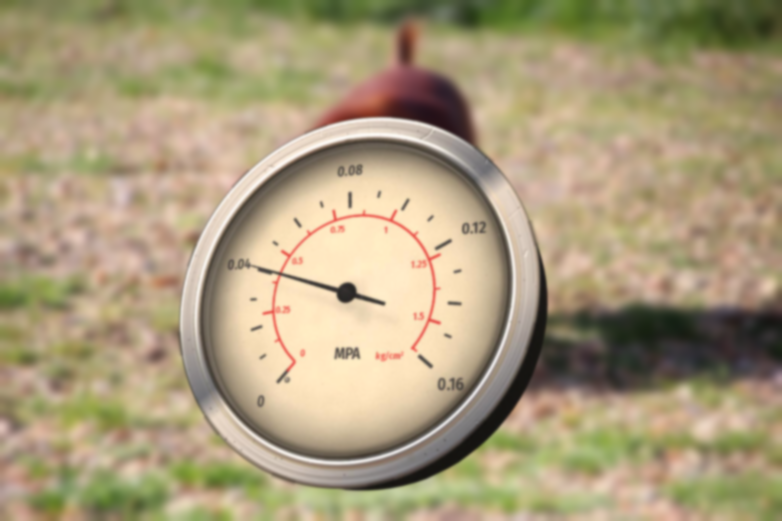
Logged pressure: 0.04 MPa
